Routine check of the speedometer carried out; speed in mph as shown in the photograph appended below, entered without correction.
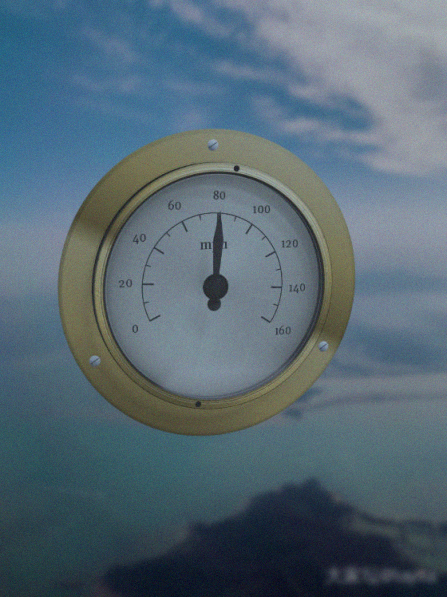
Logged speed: 80 mph
